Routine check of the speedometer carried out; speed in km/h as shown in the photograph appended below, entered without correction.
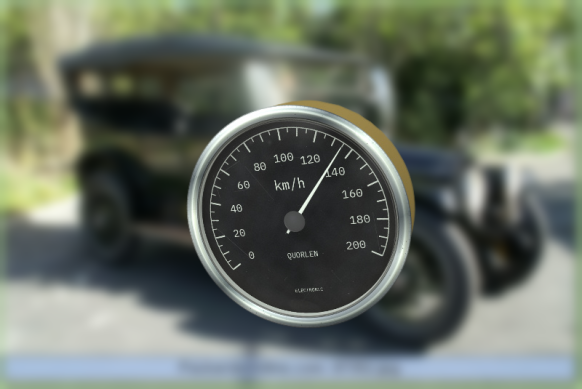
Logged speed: 135 km/h
